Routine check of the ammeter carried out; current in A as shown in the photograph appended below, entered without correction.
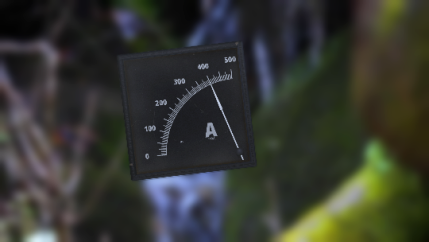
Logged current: 400 A
